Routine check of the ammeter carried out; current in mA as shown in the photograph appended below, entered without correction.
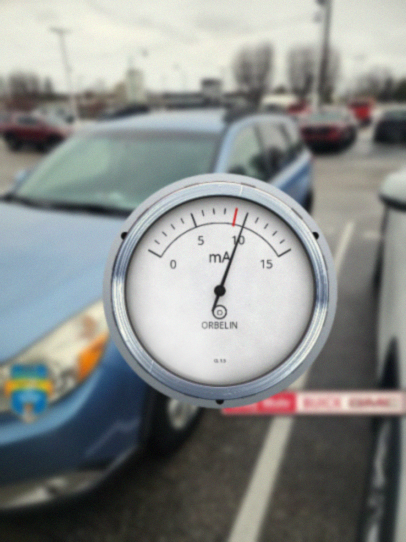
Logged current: 10 mA
